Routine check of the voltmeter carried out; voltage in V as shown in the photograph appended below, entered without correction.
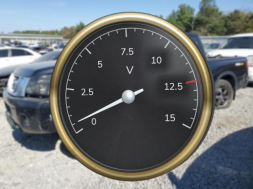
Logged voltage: 0.5 V
